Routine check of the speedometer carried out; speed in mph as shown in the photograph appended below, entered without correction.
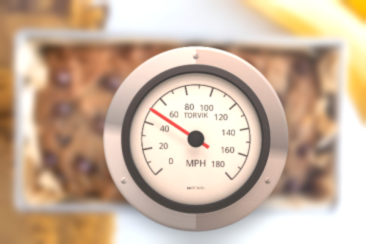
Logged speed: 50 mph
